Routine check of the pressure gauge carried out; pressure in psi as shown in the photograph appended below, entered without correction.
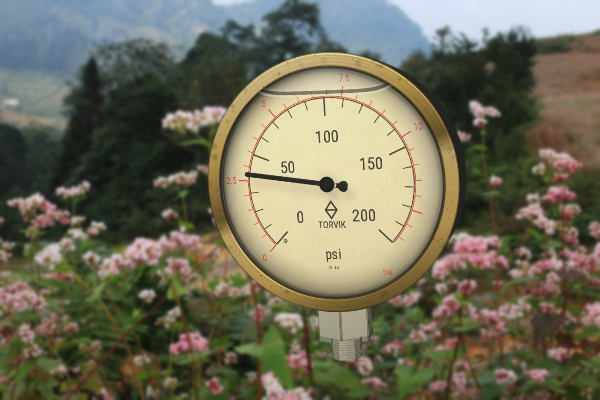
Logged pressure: 40 psi
